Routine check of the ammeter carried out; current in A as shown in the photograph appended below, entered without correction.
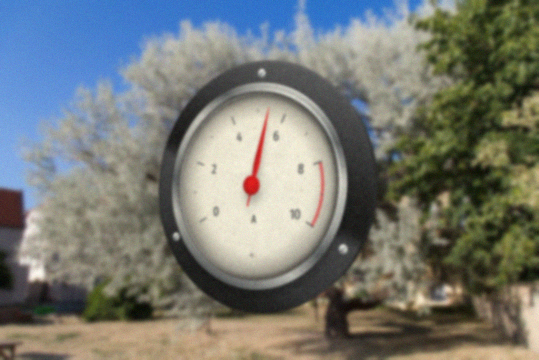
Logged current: 5.5 A
